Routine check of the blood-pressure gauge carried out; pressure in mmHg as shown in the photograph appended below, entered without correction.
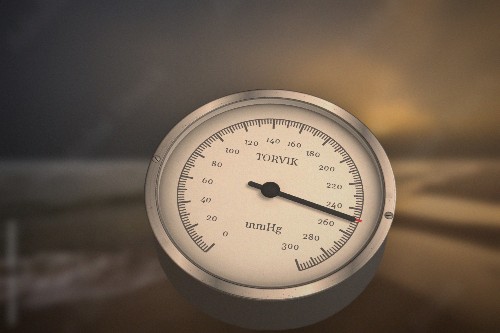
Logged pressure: 250 mmHg
